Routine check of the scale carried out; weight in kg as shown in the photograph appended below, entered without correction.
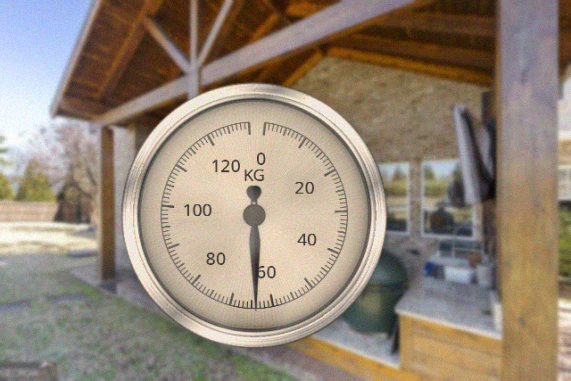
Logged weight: 64 kg
